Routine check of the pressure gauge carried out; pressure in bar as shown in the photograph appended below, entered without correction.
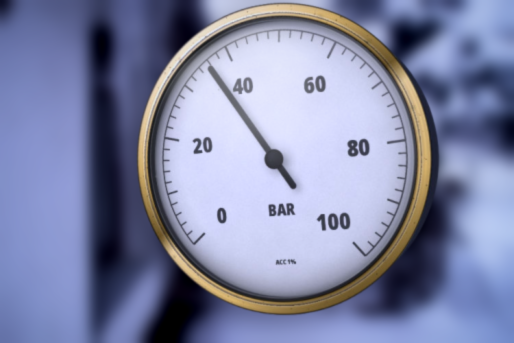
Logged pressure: 36 bar
